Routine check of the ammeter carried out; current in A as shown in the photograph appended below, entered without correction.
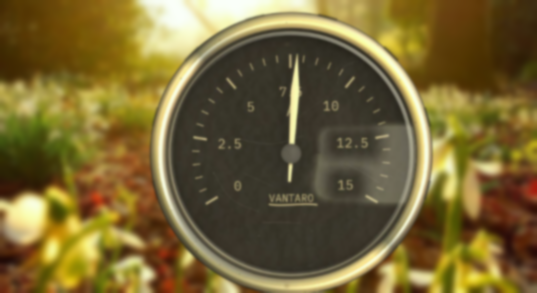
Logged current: 7.75 A
